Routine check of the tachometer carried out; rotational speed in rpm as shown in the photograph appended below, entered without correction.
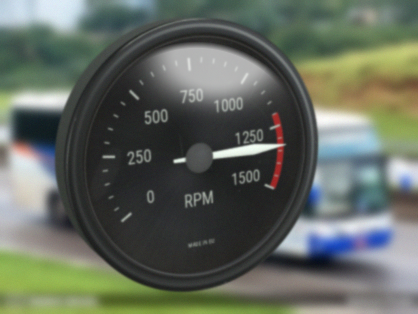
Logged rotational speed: 1325 rpm
